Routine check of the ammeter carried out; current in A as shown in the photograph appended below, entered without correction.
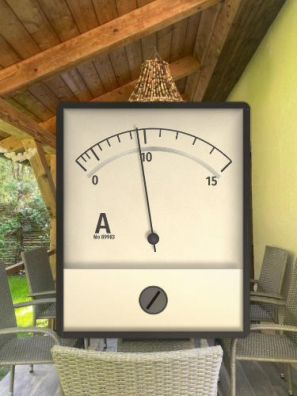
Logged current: 9.5 A
